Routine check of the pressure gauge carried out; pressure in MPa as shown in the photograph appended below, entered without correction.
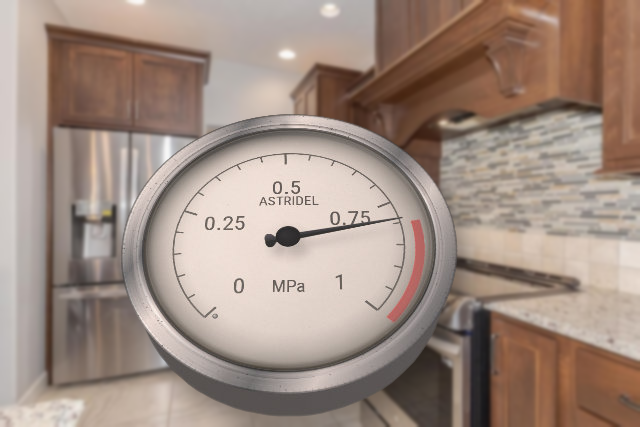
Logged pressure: 0.8 MPa
